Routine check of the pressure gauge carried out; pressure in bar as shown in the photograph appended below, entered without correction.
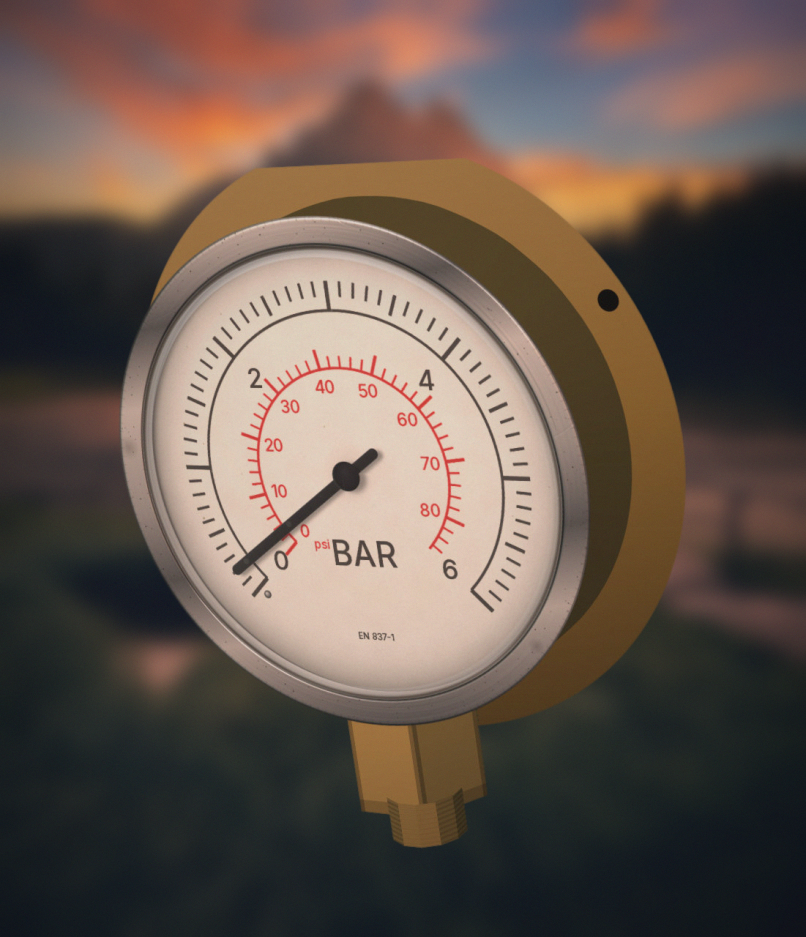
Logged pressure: 0.2 bar
